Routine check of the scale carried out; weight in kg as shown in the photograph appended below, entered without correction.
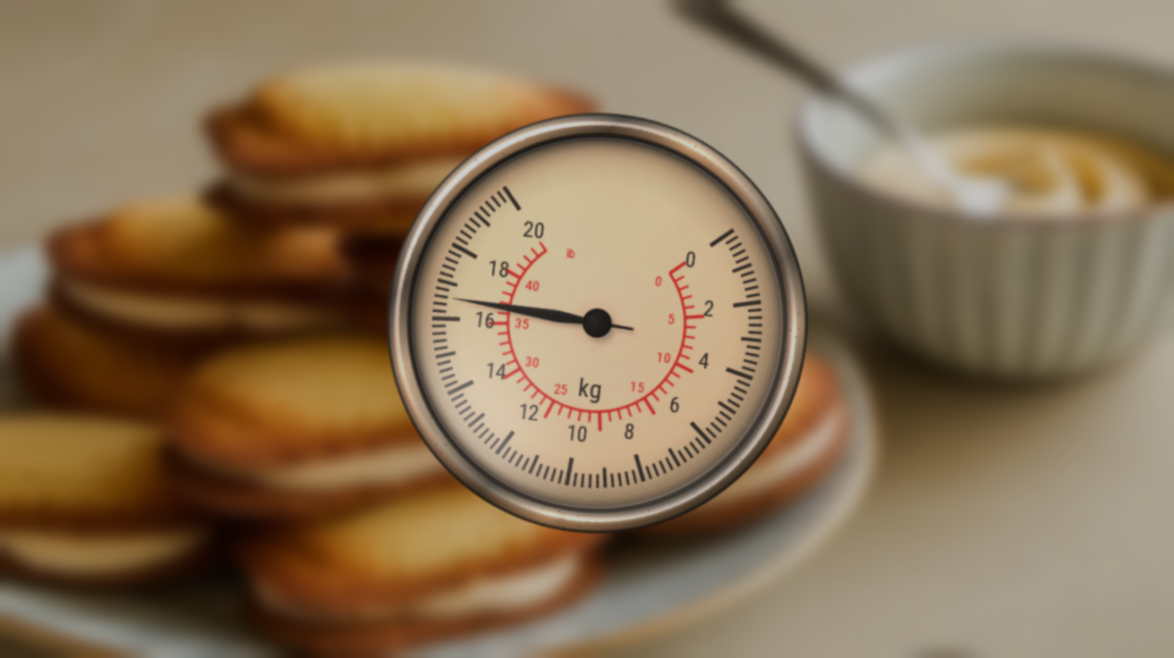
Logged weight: 16.6 kg
